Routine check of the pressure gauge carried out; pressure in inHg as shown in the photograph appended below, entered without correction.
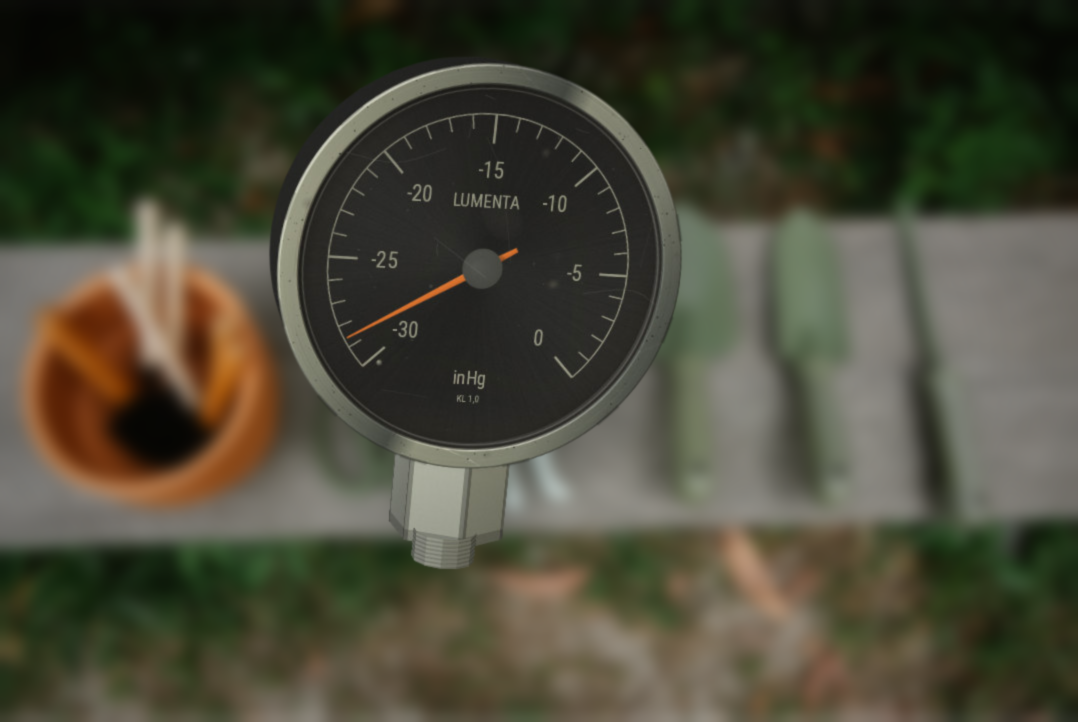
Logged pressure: -28.5 inHg
